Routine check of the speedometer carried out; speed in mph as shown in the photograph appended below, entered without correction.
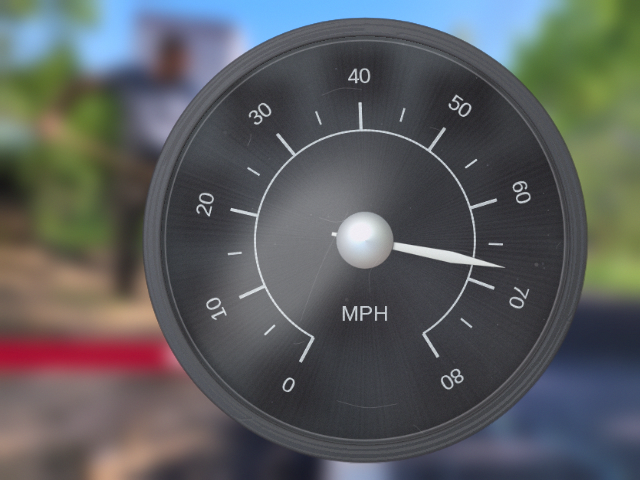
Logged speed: 67.5 mph
